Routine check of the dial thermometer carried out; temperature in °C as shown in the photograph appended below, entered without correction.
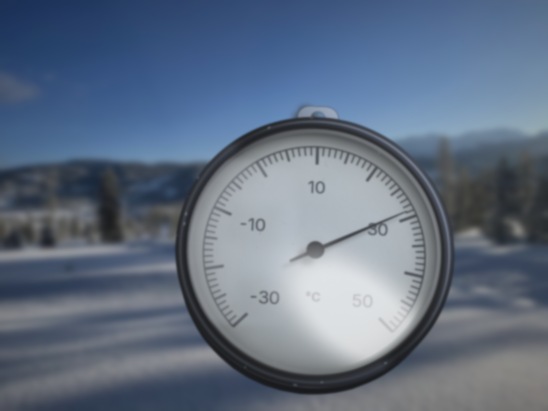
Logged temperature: 29 °C
